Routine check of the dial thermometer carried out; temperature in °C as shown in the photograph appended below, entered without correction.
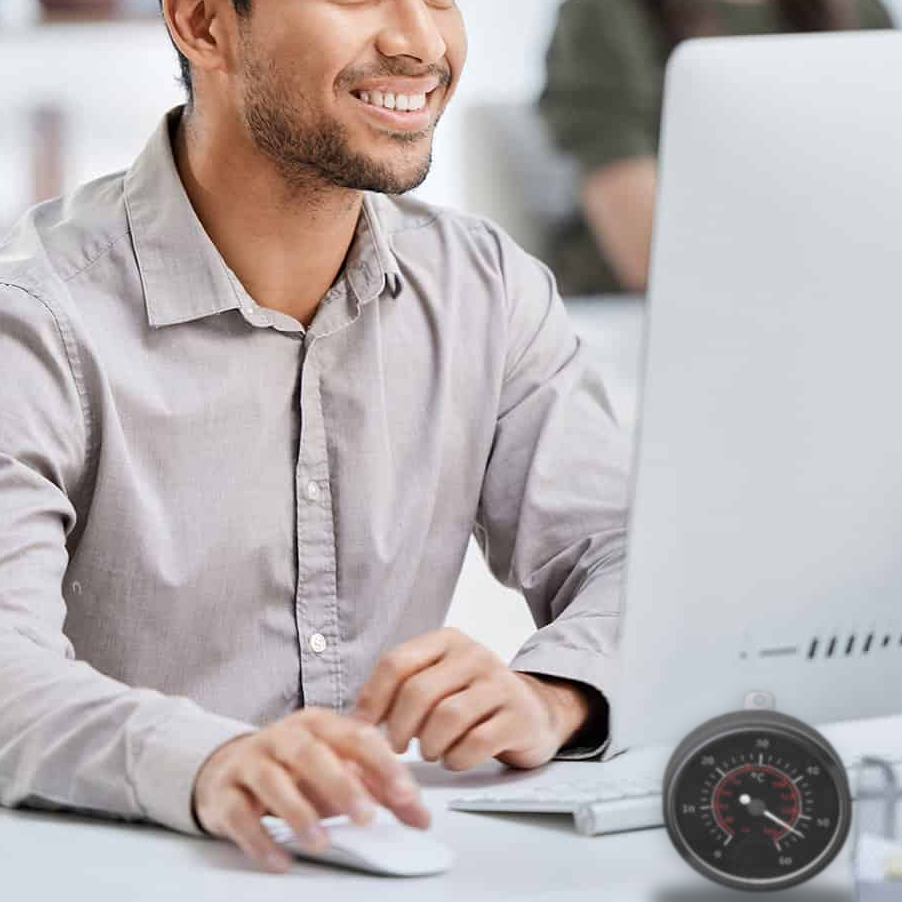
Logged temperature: 54 °C
